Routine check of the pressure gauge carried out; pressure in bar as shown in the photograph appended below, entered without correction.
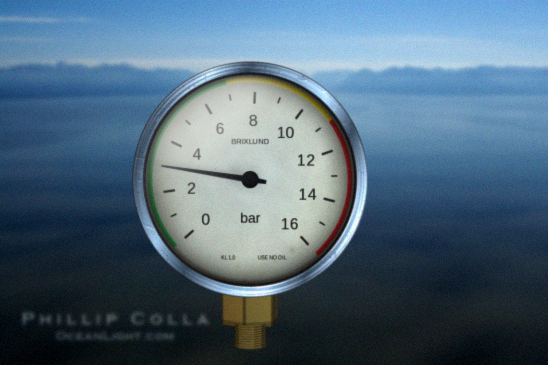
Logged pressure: 3 bar
